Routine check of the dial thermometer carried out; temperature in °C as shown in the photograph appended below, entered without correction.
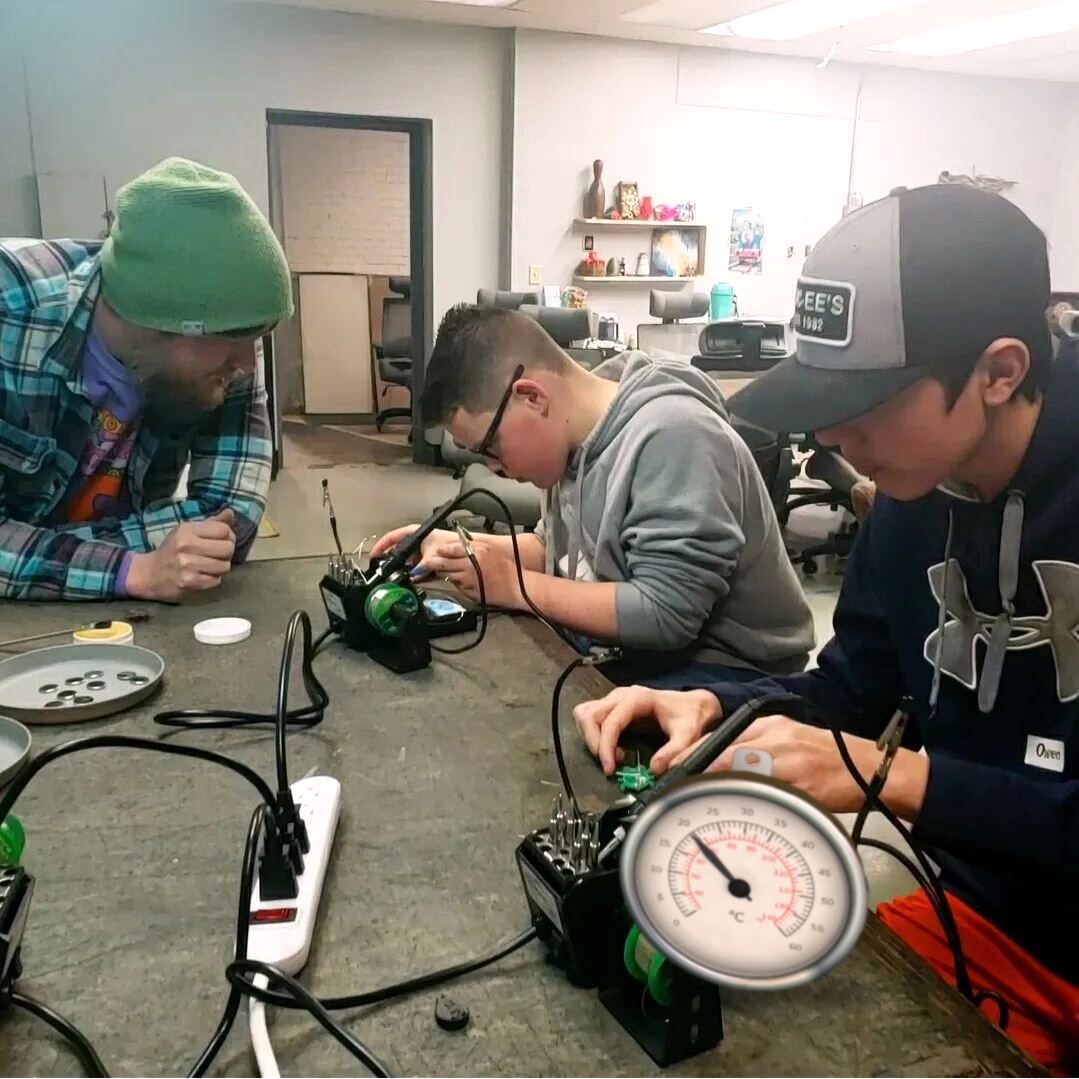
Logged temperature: 20 °C
